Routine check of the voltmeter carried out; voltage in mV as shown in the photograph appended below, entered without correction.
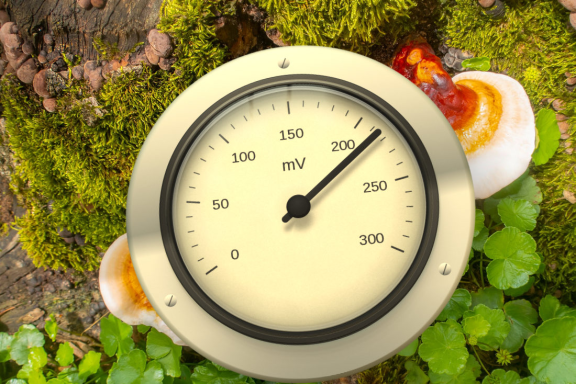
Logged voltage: 215 mV
